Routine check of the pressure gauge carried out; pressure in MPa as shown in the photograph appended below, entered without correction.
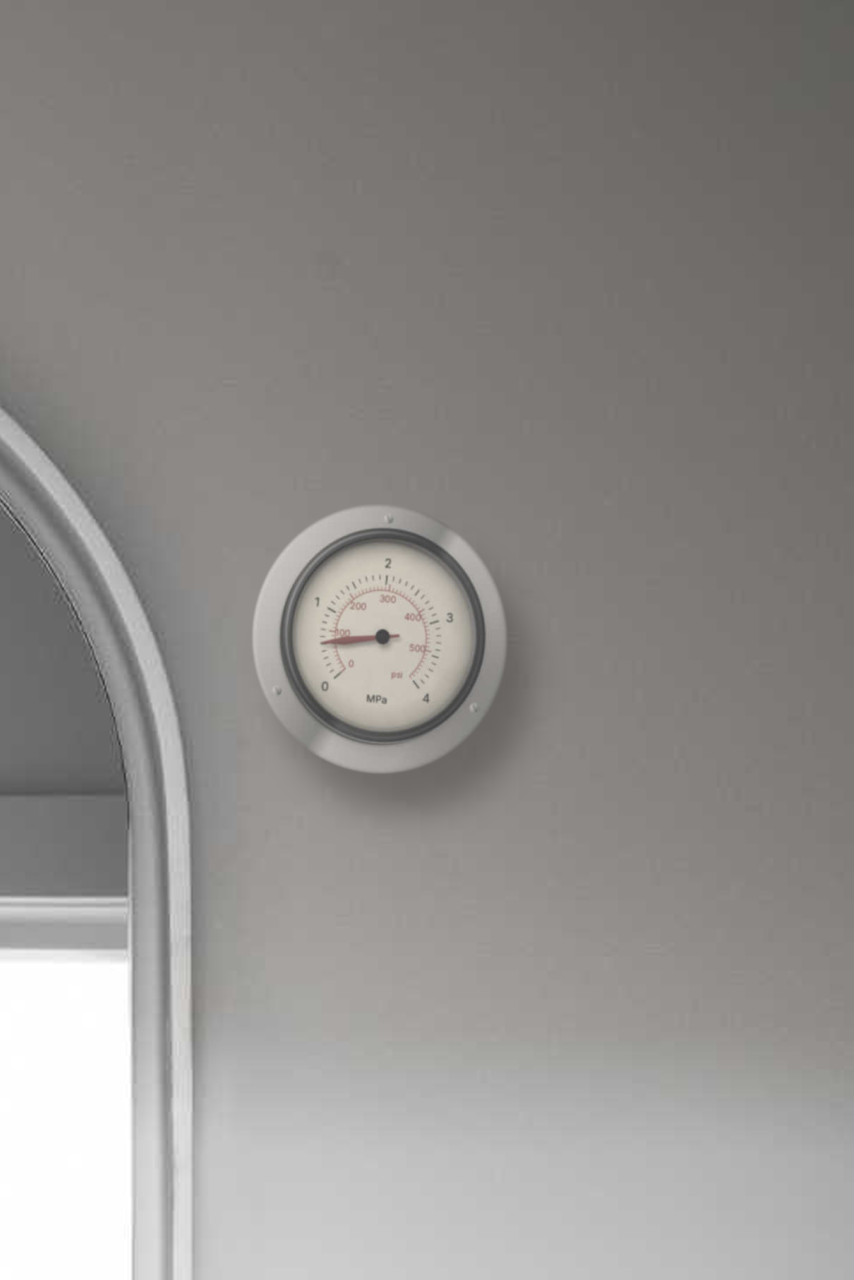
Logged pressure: 0.5 MPa
